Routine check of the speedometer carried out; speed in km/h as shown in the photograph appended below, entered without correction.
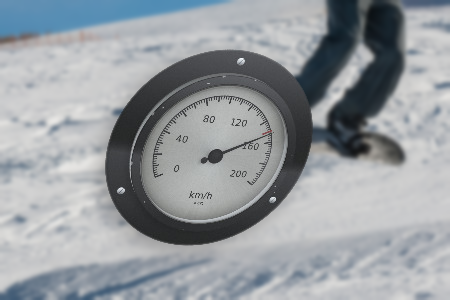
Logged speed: 150 km/h
